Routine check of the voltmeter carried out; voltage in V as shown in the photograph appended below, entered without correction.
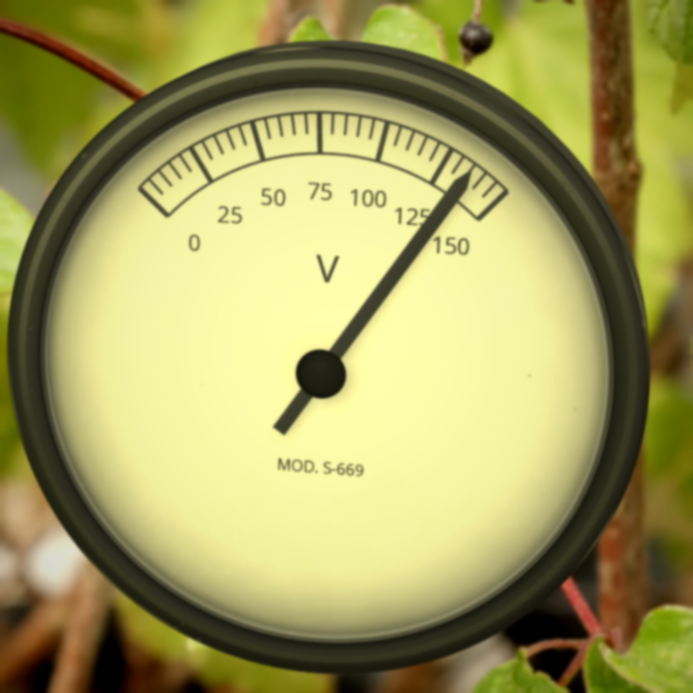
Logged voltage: 135 V
